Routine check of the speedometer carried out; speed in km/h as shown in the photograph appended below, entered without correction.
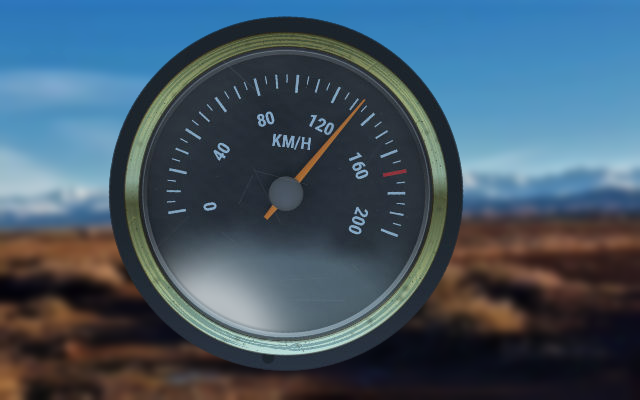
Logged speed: 132.5 km/h
